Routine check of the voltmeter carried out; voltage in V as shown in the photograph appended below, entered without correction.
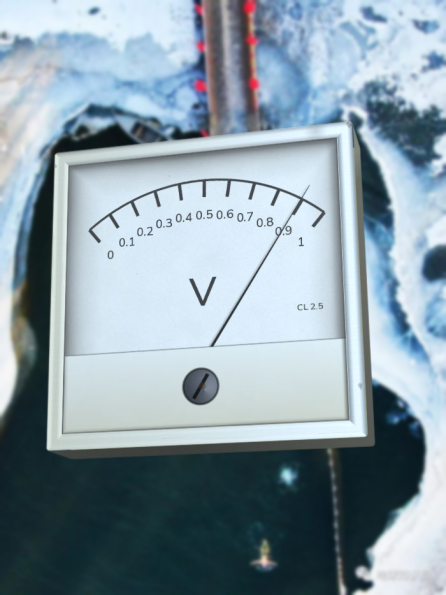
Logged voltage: 0.9 V
